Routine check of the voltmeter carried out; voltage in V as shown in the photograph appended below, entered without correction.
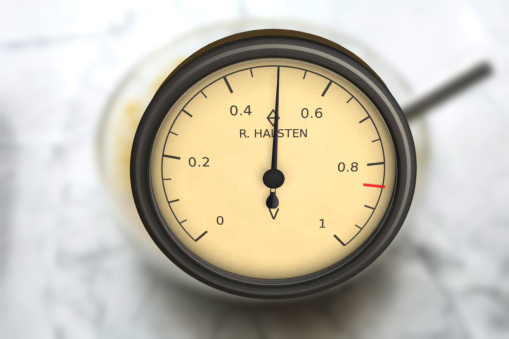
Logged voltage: 0.5 V
